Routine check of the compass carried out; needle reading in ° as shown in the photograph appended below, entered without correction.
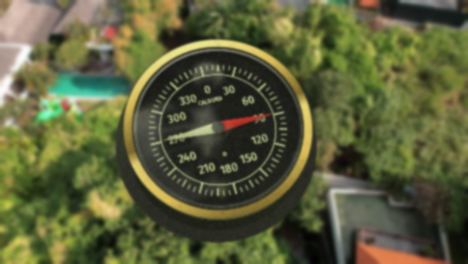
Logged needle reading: 90 °
